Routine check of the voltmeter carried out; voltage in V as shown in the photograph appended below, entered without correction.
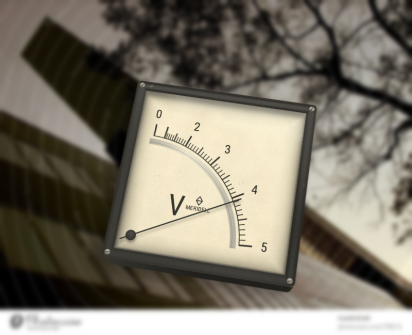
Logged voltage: 4.1 V
